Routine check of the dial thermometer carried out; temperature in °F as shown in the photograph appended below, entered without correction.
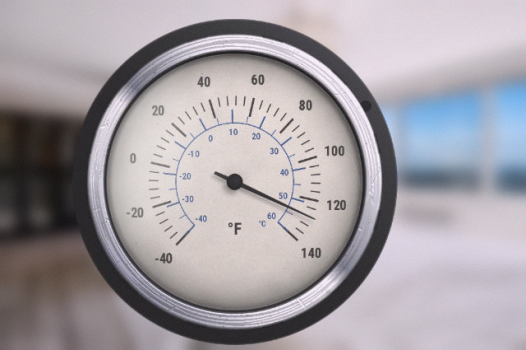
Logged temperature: 128 °F
